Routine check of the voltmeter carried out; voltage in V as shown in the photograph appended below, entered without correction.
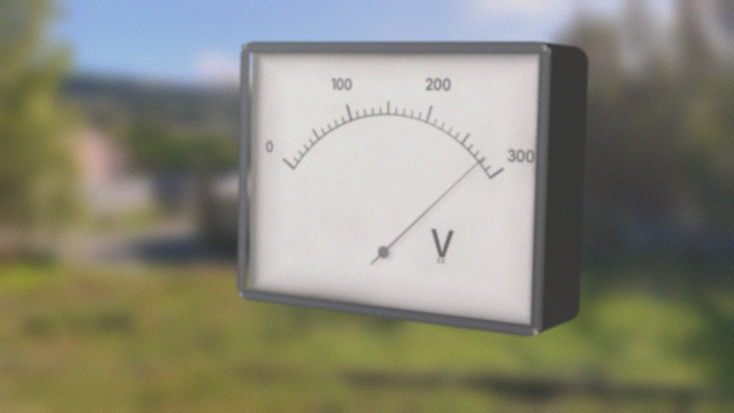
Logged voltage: 280 V
